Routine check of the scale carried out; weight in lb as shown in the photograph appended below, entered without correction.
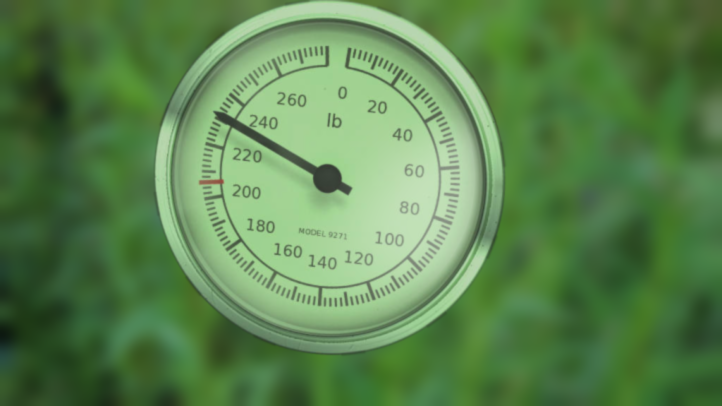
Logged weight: 232 lb
